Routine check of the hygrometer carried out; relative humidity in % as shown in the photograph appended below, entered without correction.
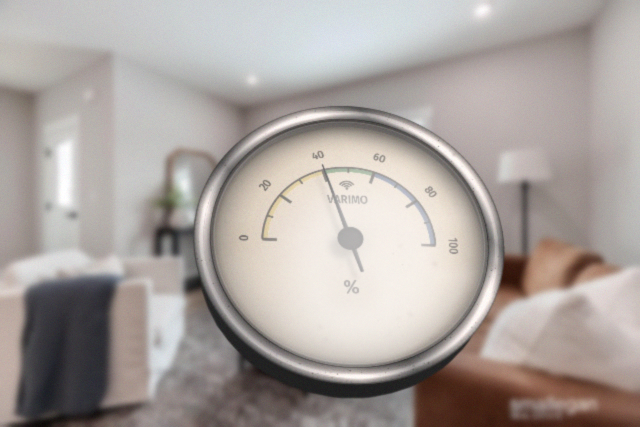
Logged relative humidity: 40 %
